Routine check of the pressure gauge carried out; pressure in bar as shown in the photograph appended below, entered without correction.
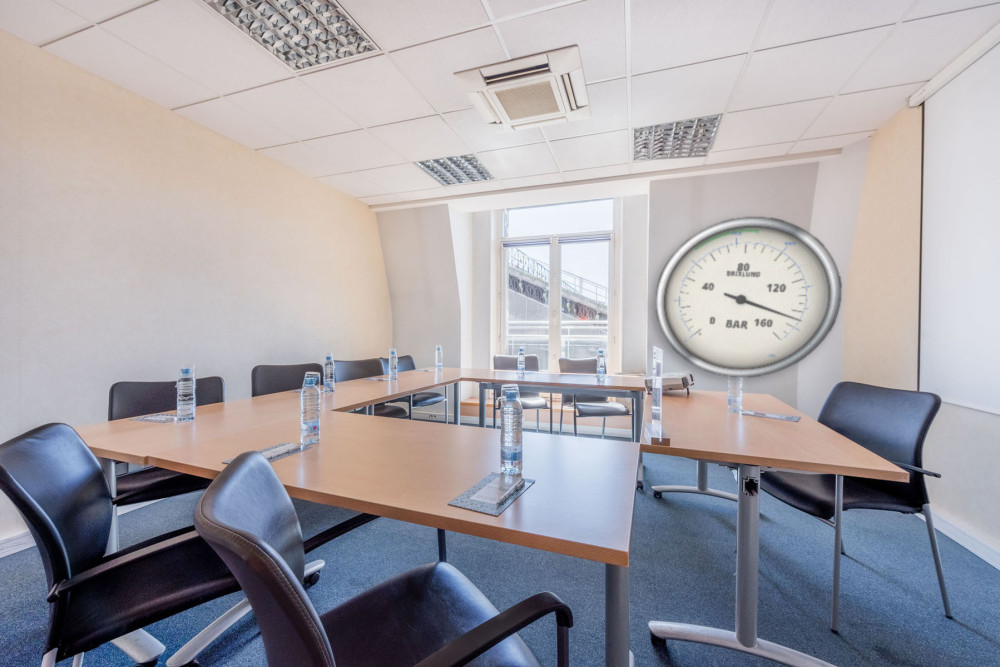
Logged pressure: 145 bar
